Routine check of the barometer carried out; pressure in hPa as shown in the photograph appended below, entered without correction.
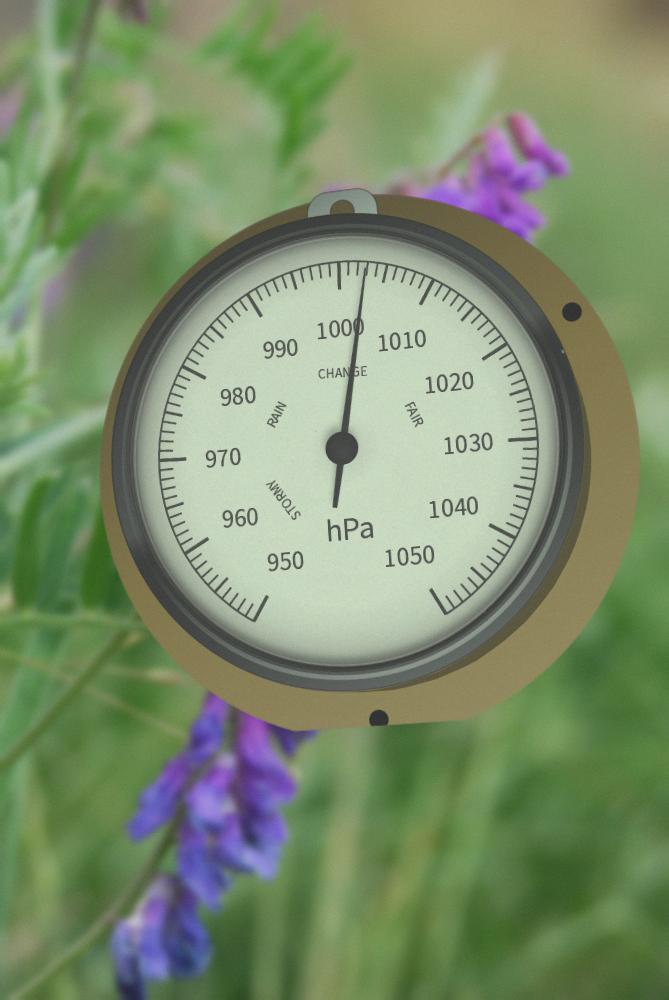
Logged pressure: 1003 hPa
